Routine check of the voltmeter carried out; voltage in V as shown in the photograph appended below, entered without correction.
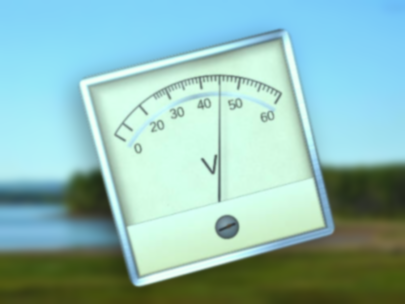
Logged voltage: 45 V
